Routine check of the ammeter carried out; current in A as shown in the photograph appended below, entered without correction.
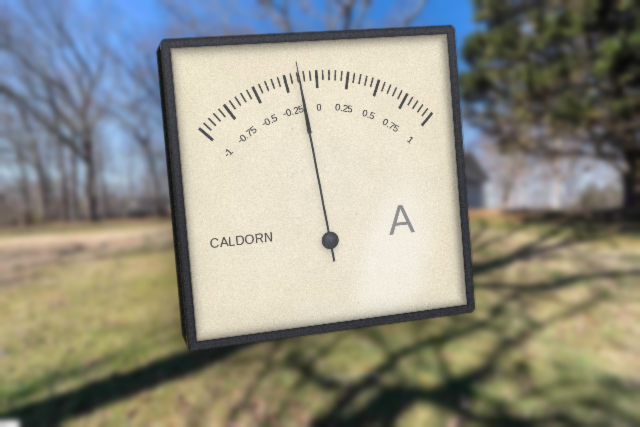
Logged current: -0.15 A
